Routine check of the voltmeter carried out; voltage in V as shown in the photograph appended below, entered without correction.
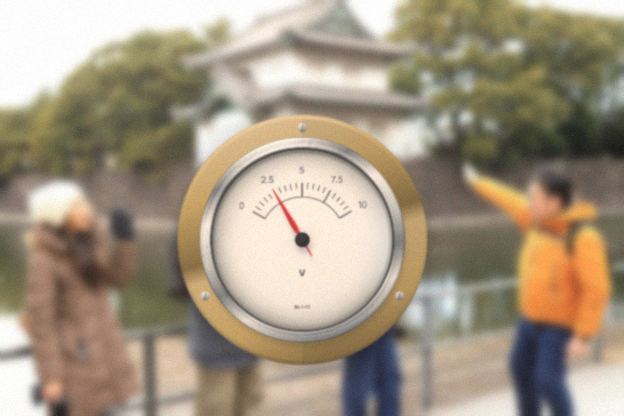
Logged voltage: 2.5 V
